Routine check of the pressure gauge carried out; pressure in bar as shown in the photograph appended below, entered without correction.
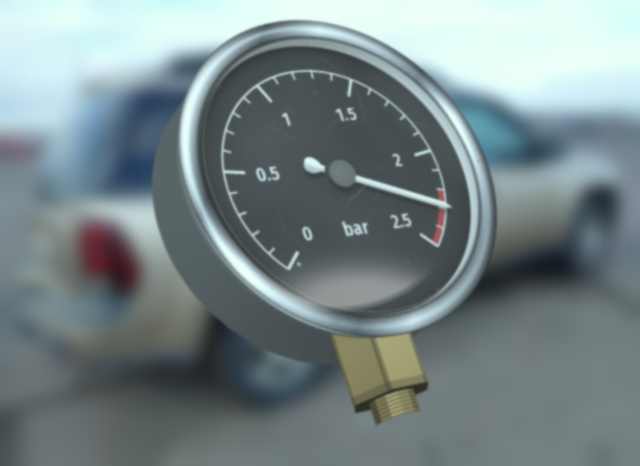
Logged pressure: 2.3 bar
